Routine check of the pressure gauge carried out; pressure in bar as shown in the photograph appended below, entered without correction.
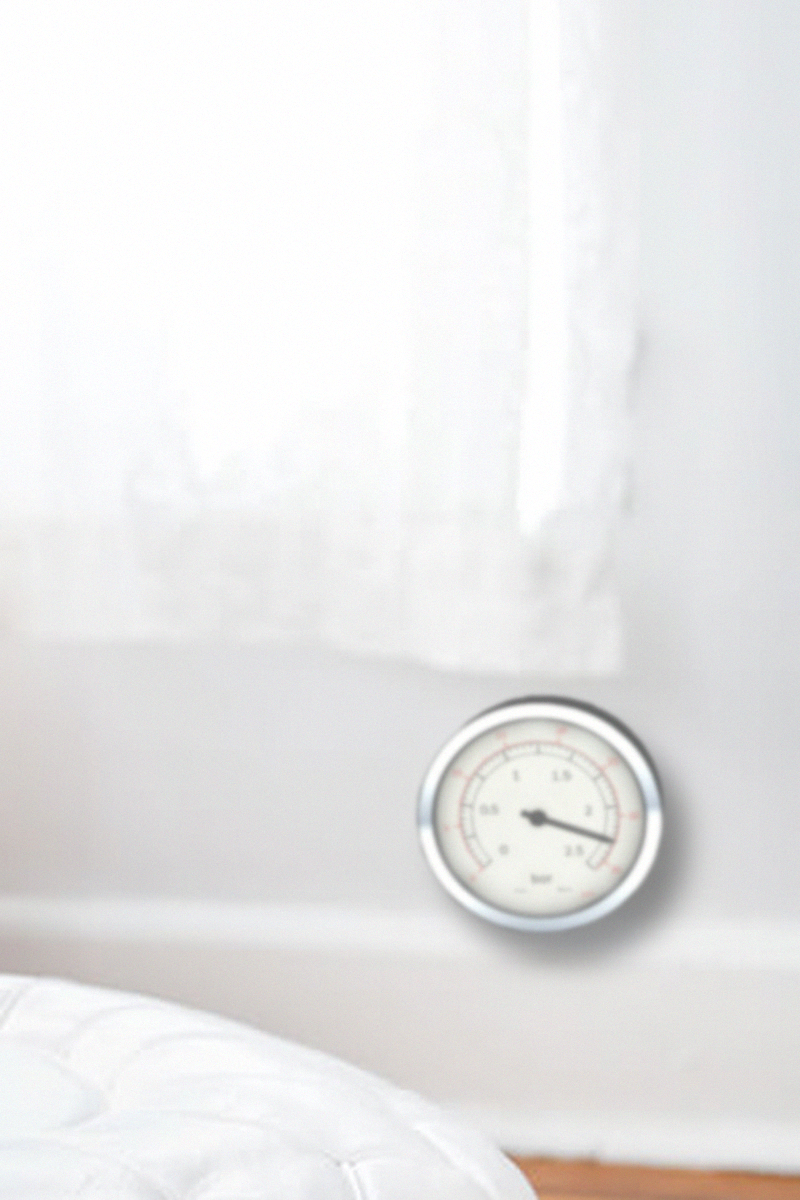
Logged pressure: 2.25 bar
